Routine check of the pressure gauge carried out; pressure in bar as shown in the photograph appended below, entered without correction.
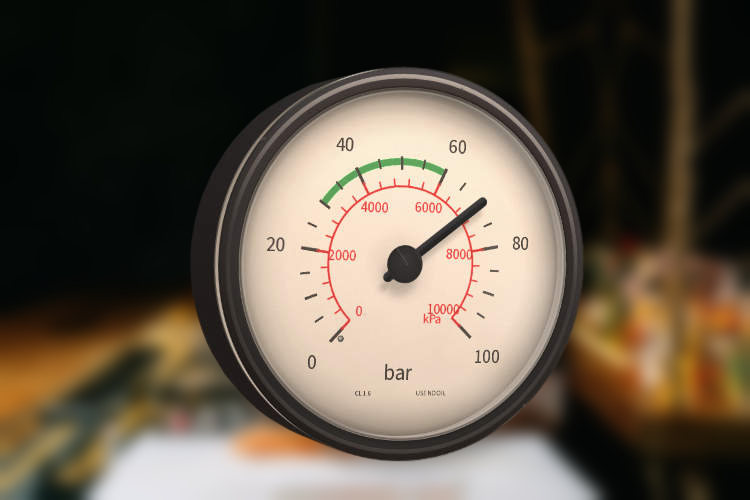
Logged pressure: 70 bar
